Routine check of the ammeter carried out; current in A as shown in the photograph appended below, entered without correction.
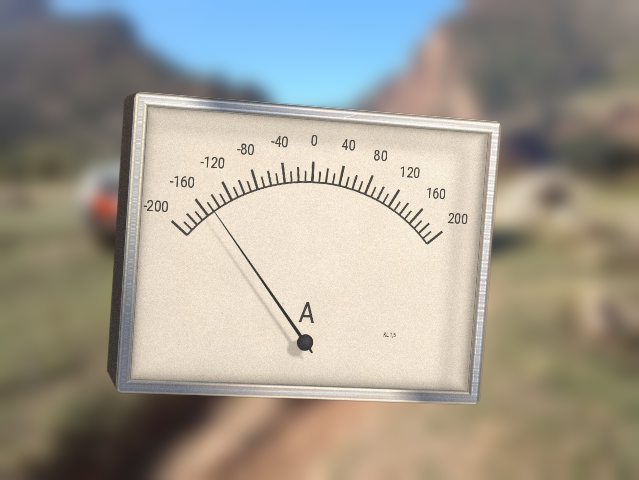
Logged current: -150 A
